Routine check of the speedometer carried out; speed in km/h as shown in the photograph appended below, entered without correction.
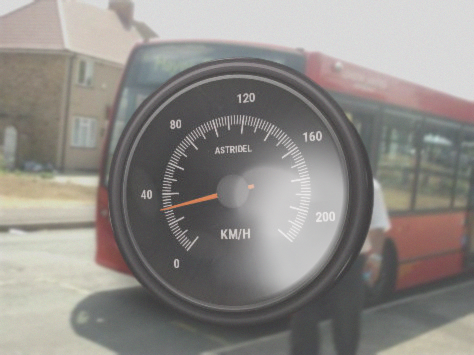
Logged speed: 30 km/h
